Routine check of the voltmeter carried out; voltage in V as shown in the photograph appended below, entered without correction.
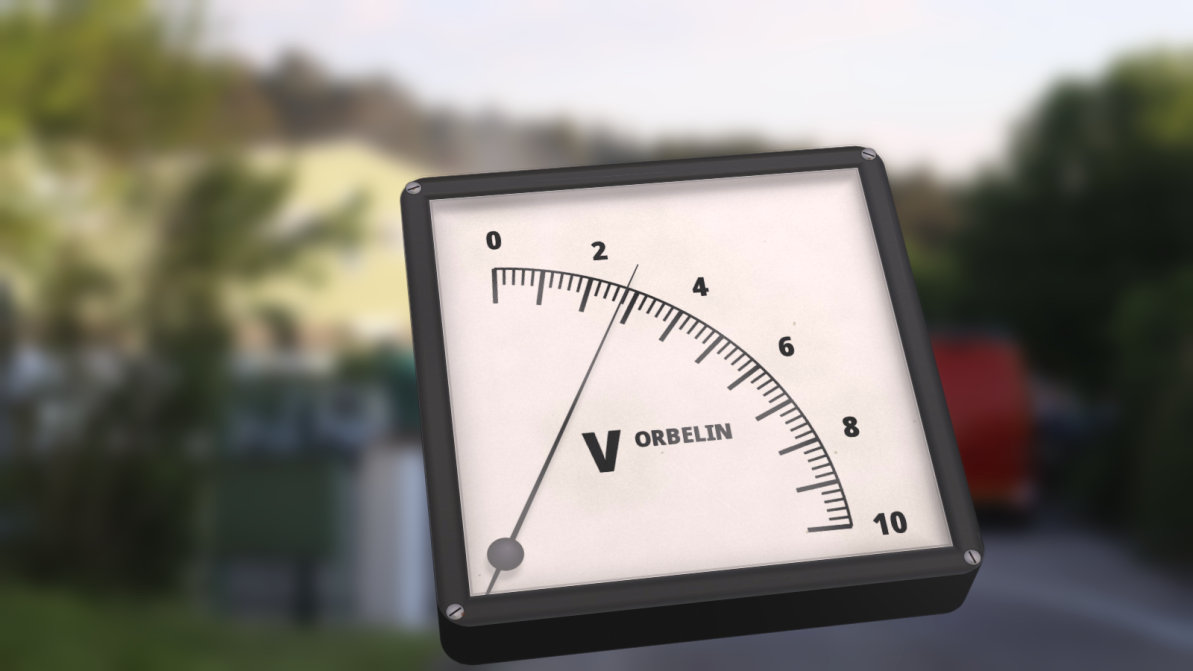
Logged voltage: 2.8 V
